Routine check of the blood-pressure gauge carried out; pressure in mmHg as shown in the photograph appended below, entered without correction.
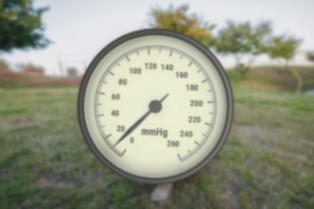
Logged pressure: 10 mmHg
